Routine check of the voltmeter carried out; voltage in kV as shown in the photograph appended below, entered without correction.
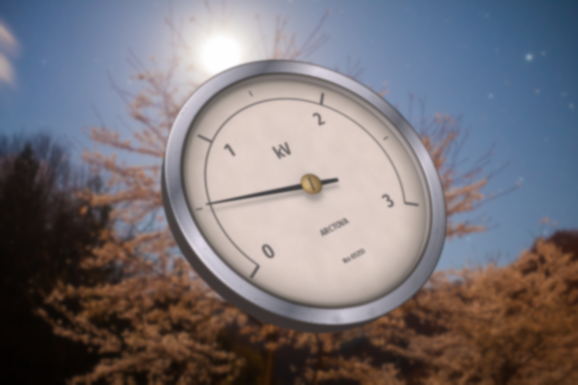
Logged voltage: 0.5 kV
